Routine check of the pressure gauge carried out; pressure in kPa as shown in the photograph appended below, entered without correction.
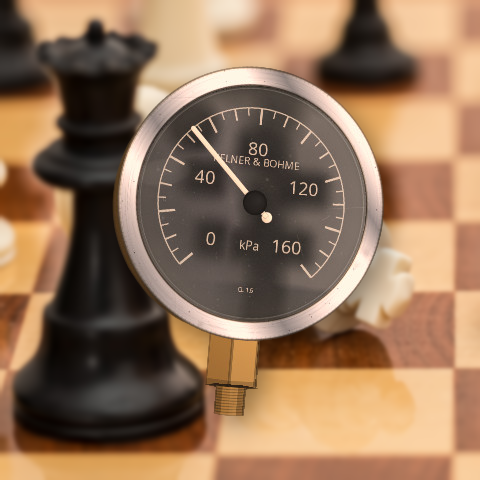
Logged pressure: 52.5 kPa
